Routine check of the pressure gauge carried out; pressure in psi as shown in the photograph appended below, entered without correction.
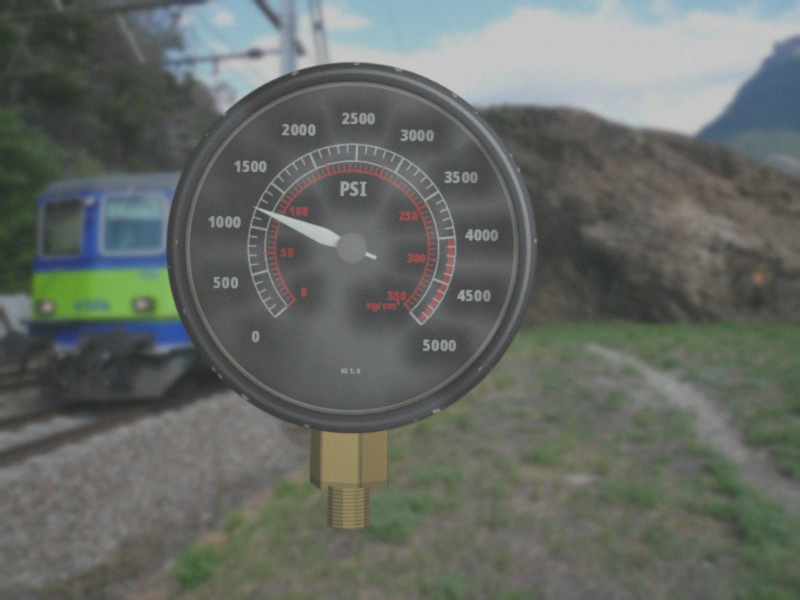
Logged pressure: 1200 psi
